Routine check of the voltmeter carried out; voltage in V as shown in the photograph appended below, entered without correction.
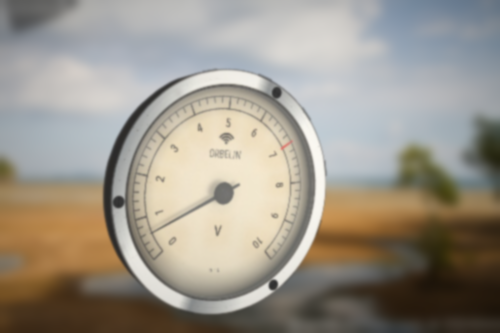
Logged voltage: 0.6 V
